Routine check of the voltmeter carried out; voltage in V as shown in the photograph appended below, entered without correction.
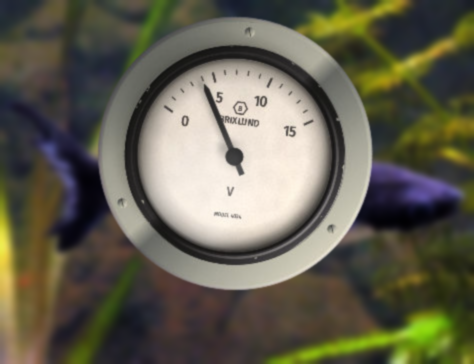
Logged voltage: 4 V
